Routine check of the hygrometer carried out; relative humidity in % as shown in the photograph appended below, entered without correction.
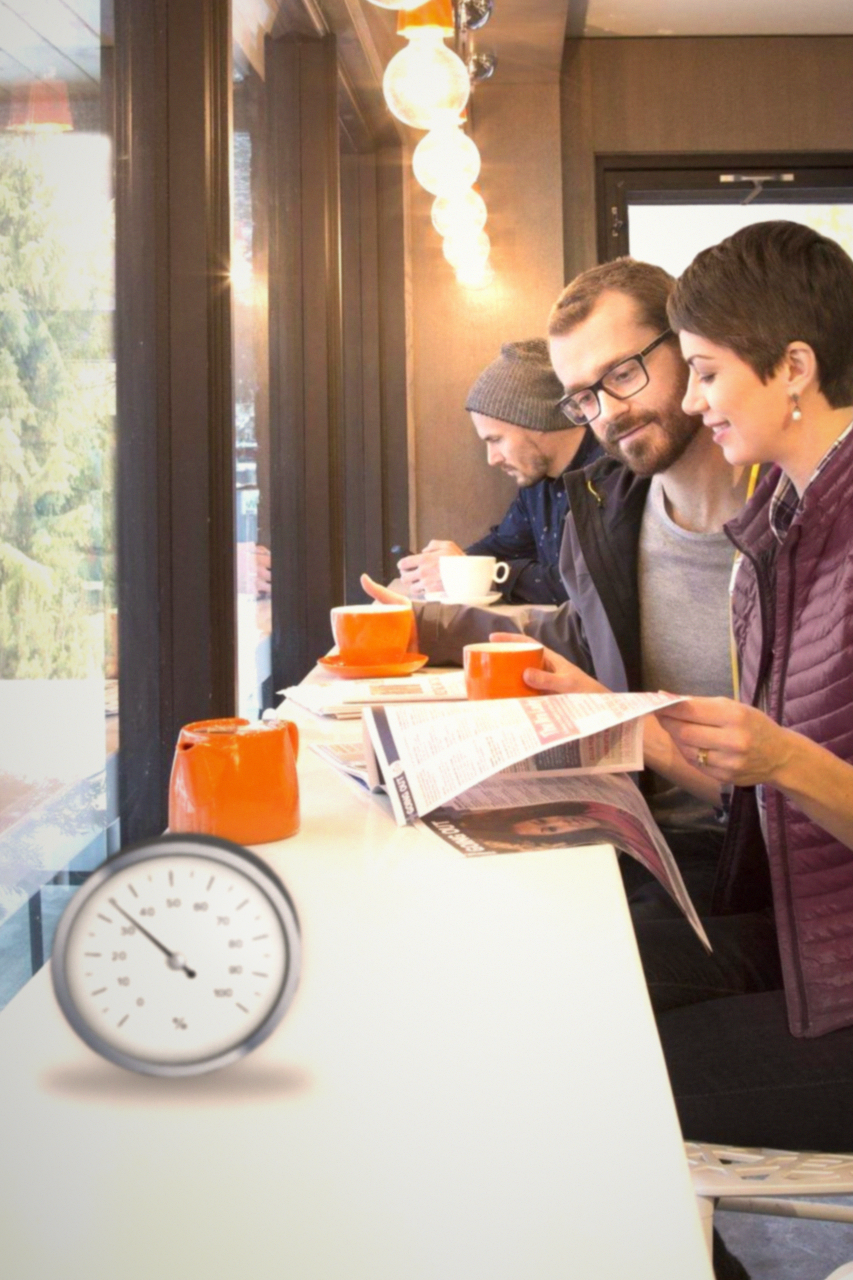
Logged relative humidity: 35 %
